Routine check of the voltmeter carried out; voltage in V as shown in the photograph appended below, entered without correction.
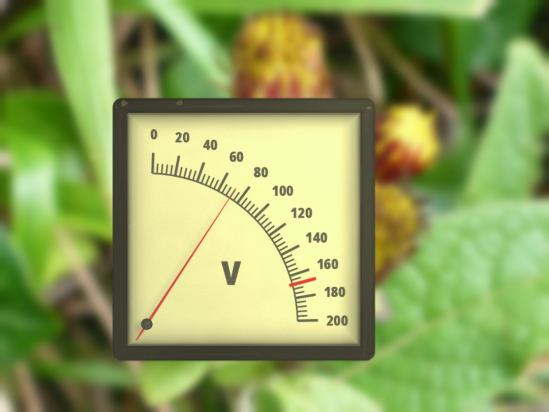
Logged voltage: 72 V
